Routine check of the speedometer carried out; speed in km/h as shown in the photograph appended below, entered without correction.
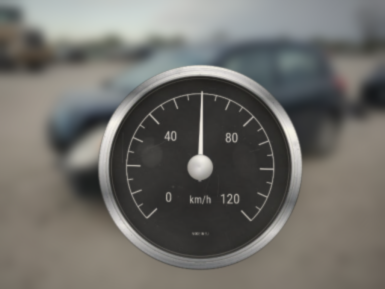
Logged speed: 60 km/h
